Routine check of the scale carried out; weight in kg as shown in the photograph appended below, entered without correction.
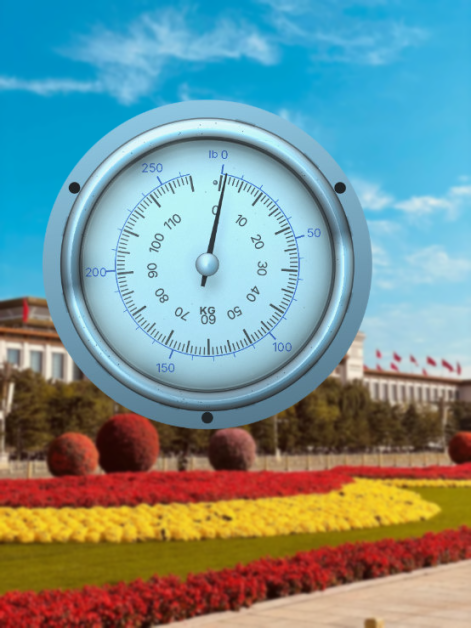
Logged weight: 1 kg
